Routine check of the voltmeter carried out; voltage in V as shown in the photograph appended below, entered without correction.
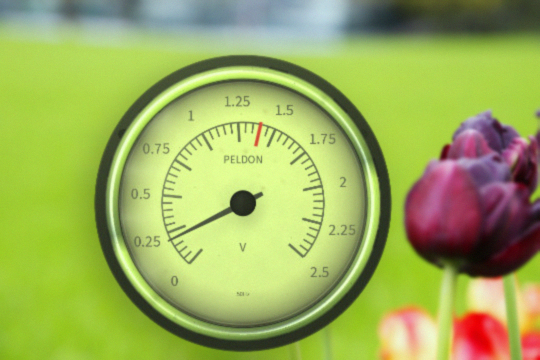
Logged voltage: 0.2 V
